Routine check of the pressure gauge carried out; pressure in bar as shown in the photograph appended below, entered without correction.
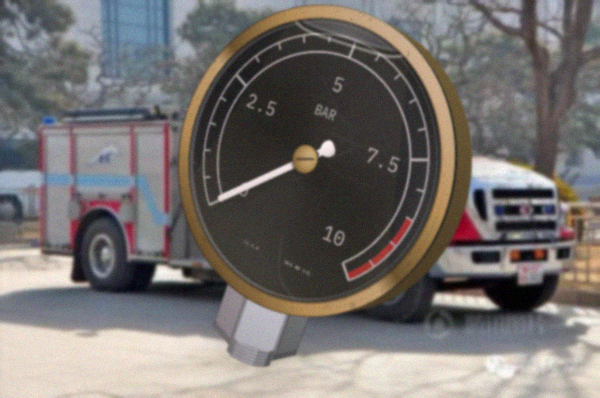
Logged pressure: 0 bar
